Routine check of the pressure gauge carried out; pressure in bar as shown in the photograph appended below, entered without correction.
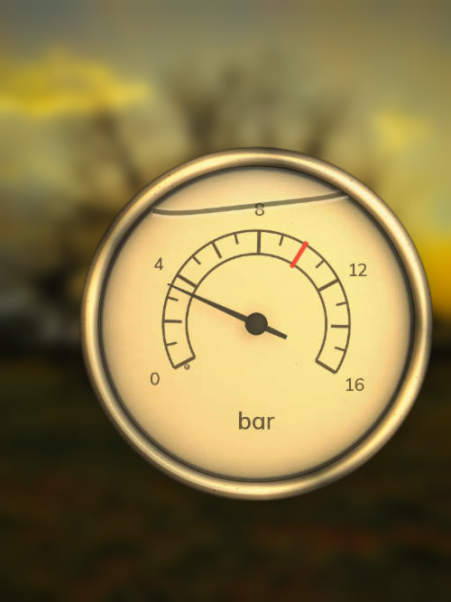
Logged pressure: 3.5 bar
